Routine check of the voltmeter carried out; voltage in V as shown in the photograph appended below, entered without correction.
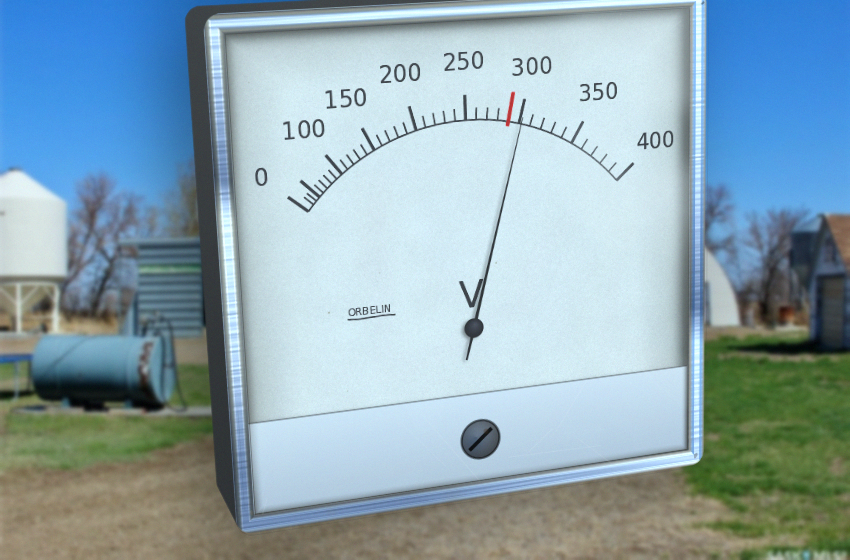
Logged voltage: 300 V
